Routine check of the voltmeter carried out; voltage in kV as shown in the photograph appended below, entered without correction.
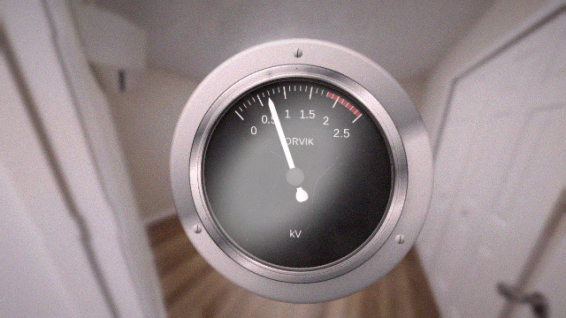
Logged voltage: 0.7 kV
